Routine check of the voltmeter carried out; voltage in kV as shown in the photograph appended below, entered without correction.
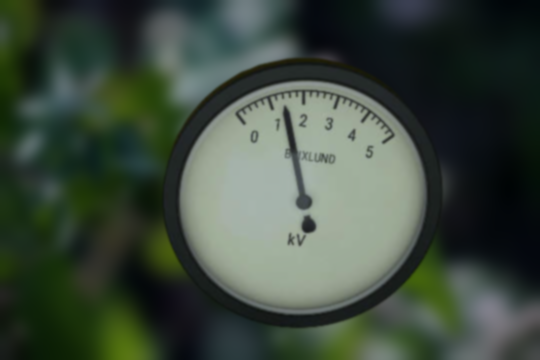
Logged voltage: 1.4 kV
